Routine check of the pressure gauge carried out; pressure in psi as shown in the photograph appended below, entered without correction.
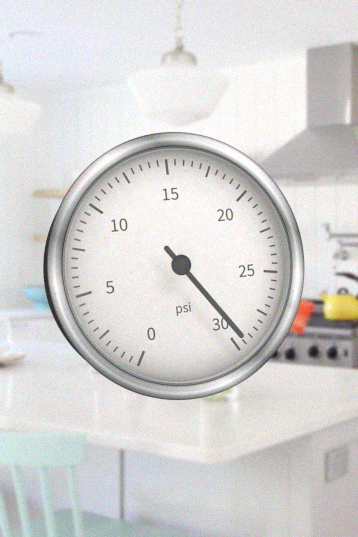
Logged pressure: 29.5 psi
